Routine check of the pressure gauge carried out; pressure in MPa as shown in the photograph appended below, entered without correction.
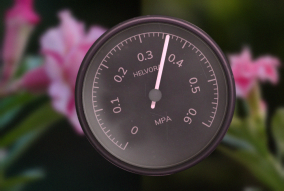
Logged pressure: 0.36 MPa
